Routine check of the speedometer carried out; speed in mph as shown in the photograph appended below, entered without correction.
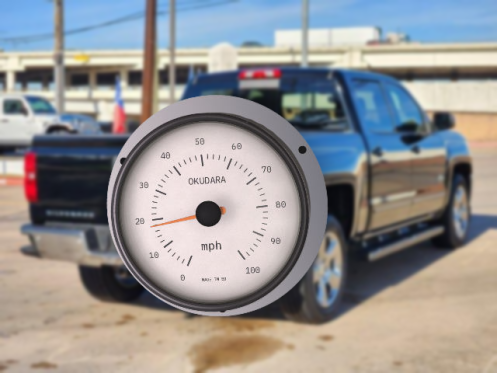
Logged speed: 18 mph
